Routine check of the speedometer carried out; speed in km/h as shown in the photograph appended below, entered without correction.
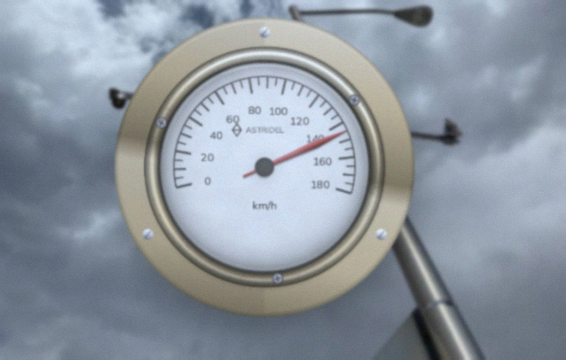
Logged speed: 145 km/h
